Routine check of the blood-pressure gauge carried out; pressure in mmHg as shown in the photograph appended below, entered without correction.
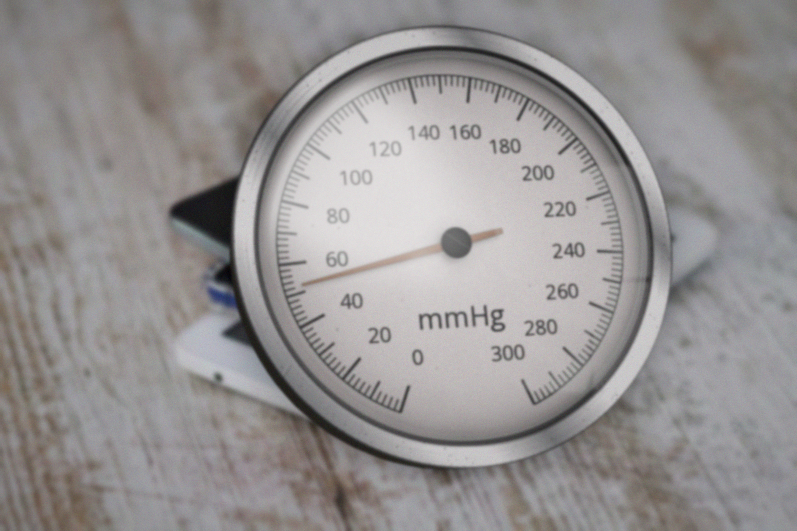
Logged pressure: 52 mmHg
